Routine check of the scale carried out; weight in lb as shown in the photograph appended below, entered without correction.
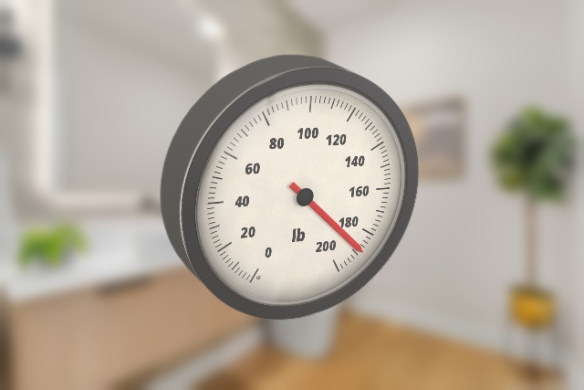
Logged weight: 188 lb
